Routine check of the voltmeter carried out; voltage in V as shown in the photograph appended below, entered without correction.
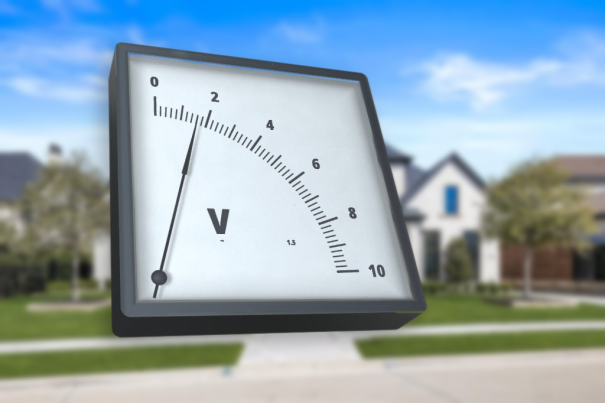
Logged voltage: 1.6 V
